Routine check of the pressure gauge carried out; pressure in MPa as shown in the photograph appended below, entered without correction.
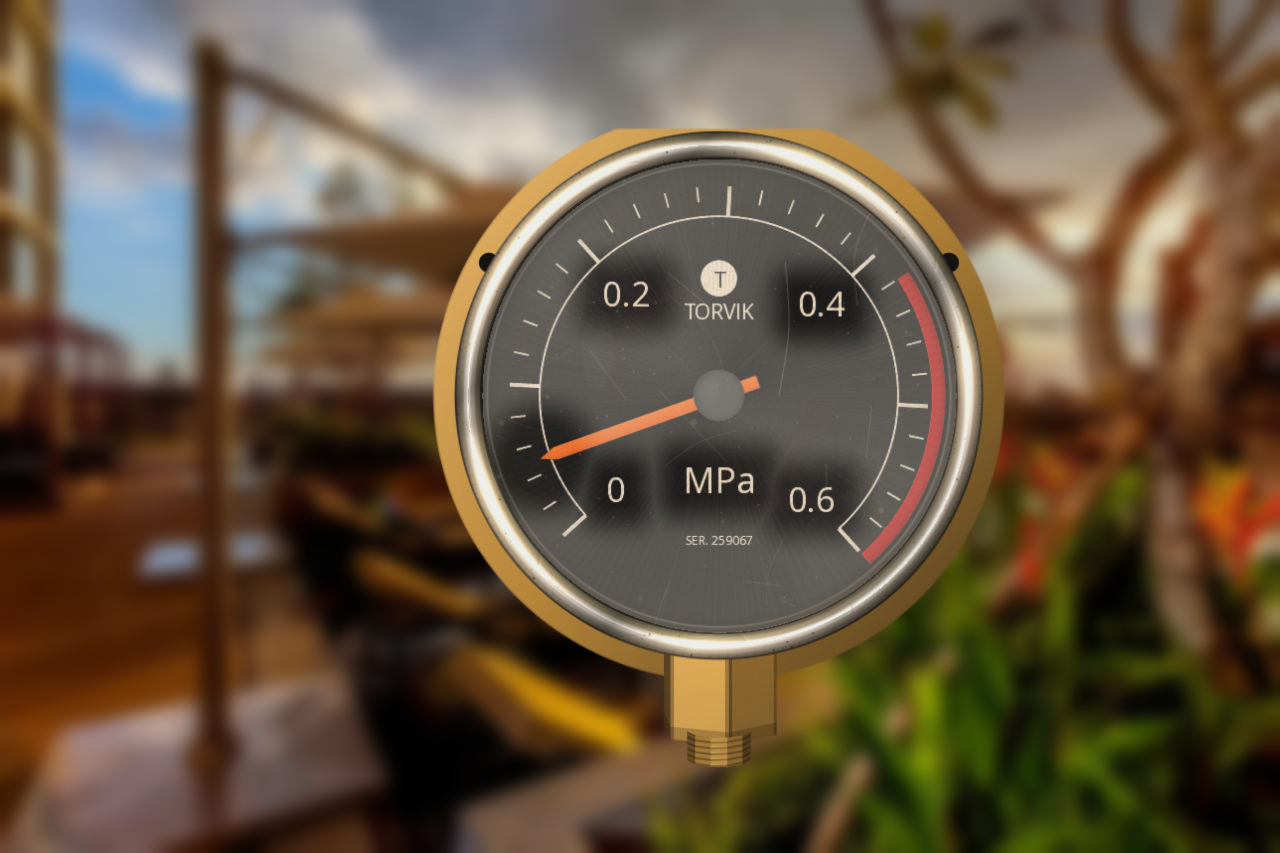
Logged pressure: 0.05 MPa
